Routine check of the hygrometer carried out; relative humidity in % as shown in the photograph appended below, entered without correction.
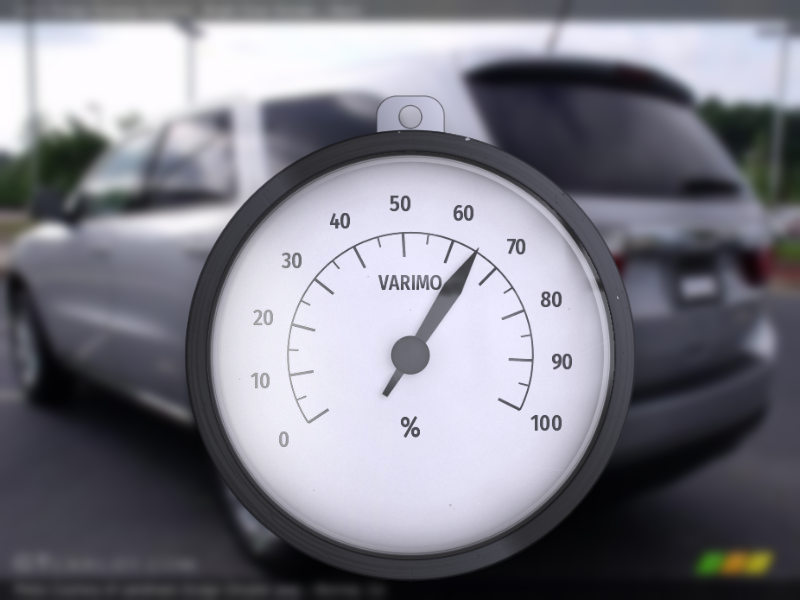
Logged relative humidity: 65 %
